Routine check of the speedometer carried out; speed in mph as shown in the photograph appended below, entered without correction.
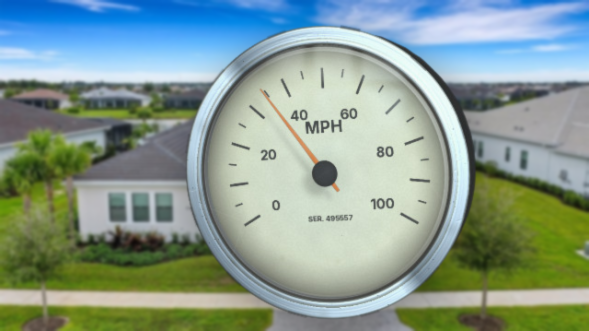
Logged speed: 35 mph
